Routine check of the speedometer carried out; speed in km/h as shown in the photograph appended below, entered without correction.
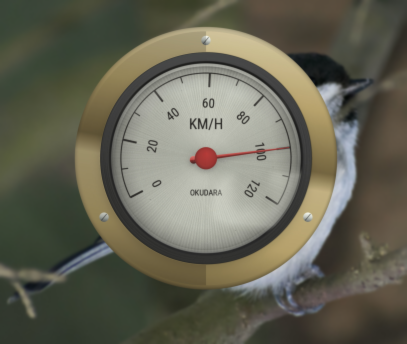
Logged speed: 100 km/h
